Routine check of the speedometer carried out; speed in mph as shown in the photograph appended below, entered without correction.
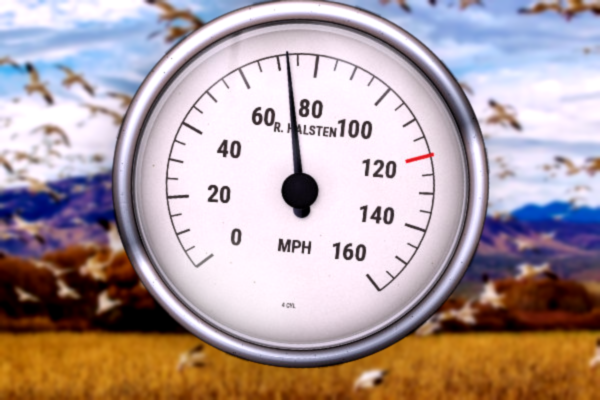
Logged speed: 72.5 mph
